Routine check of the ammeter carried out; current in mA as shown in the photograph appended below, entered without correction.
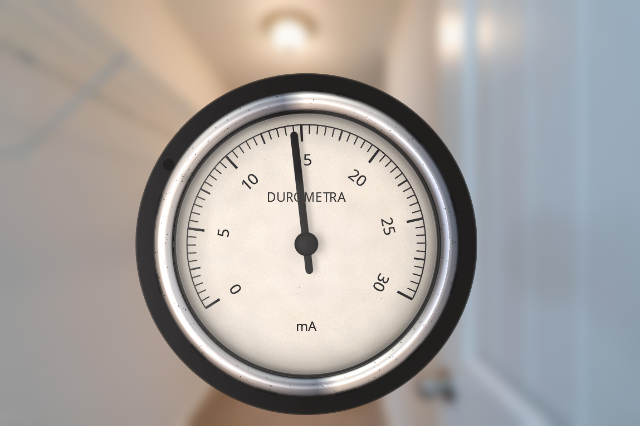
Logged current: 14.5 mA
